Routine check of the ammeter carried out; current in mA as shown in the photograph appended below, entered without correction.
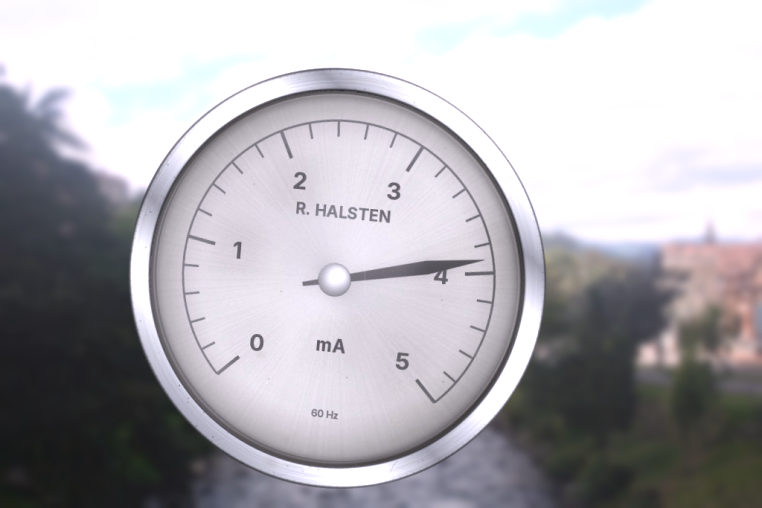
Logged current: 3.9 mA
